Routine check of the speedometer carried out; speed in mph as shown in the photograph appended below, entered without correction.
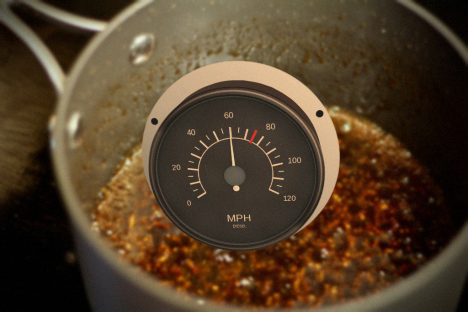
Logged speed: 60 mph
